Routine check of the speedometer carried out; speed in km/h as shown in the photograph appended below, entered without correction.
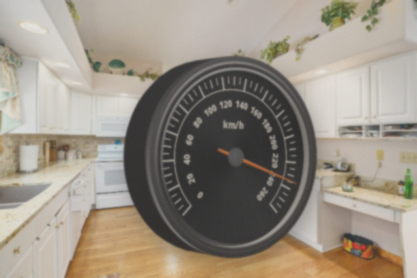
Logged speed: 235 km/h
